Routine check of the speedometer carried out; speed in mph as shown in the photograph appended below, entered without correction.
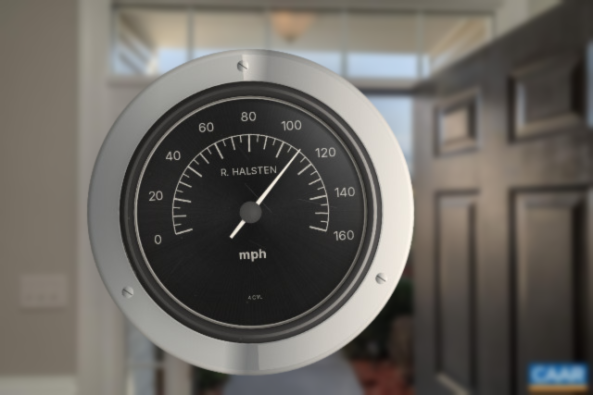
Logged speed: 110 mph
